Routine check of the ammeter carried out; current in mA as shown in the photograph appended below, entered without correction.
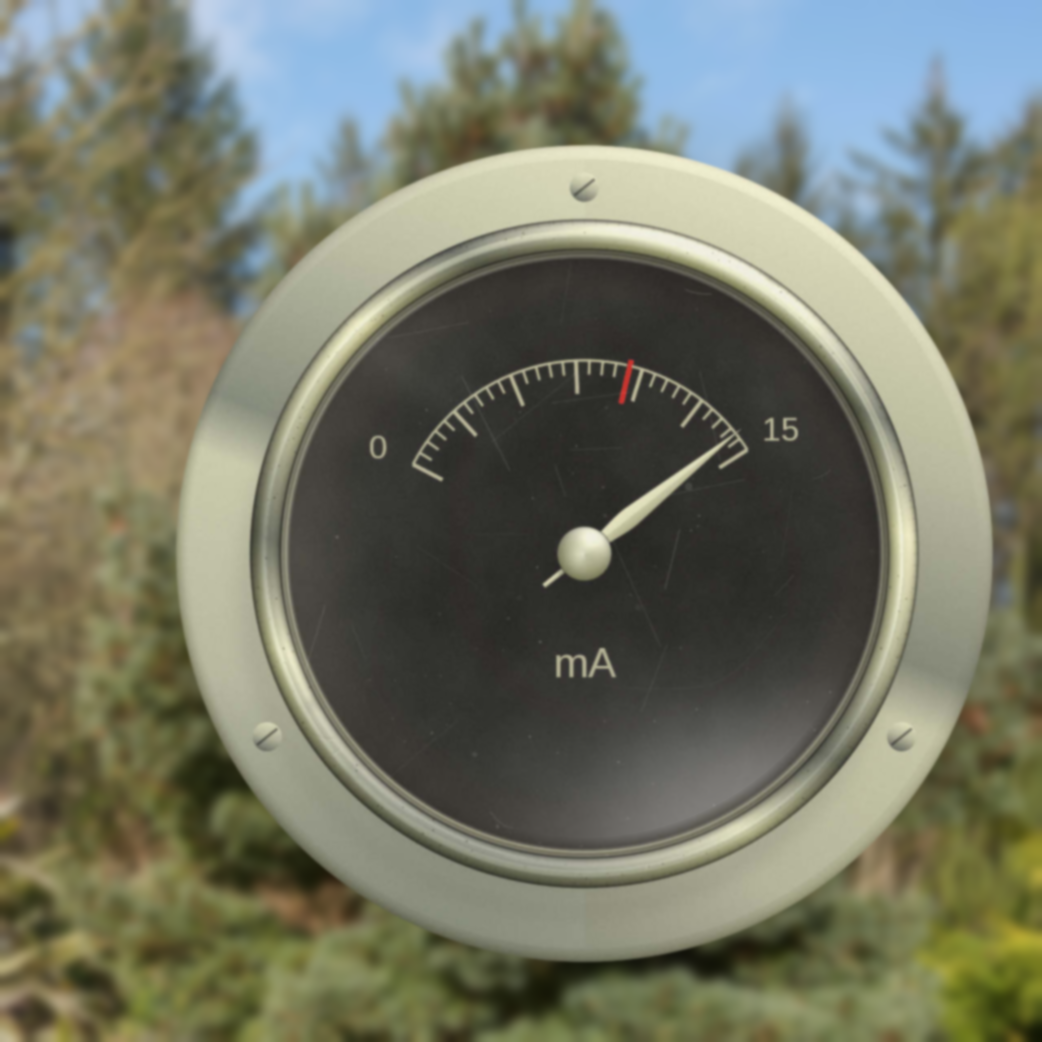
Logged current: 14.25 mA
